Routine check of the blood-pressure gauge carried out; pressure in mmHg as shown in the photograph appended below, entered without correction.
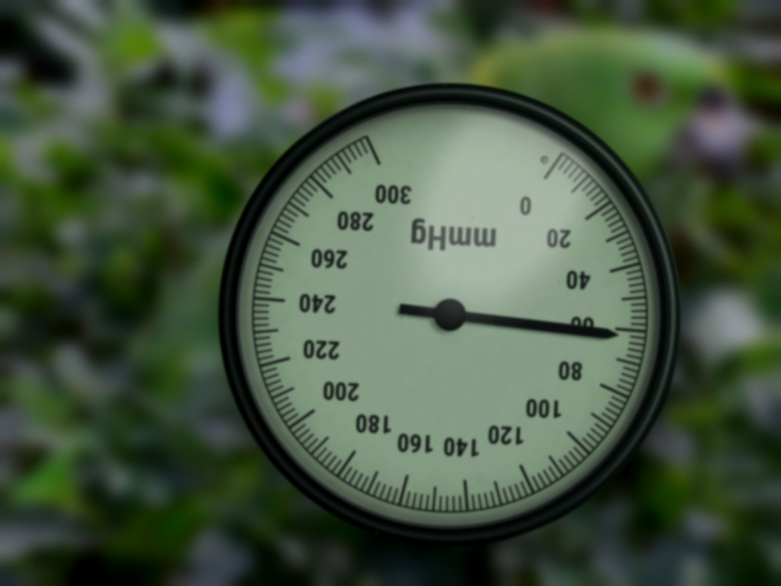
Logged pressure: 62 mmHg
